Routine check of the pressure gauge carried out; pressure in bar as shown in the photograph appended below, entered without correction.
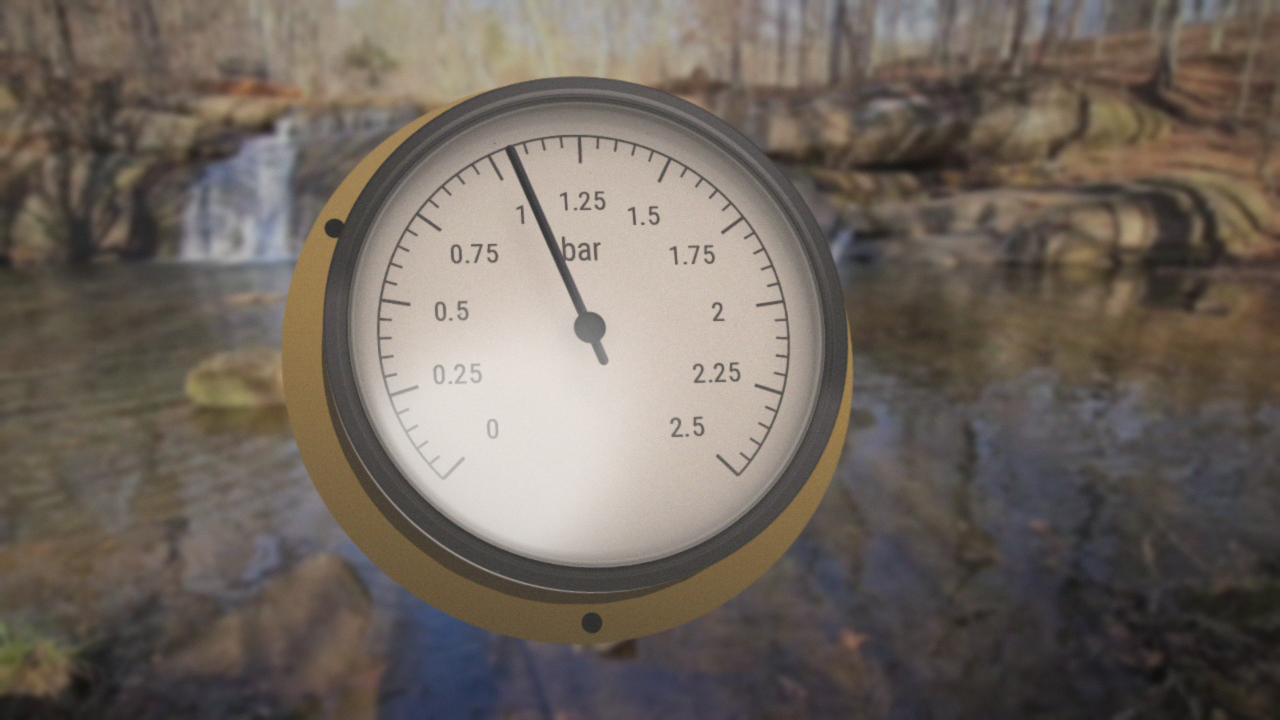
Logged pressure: 1.05 bar
